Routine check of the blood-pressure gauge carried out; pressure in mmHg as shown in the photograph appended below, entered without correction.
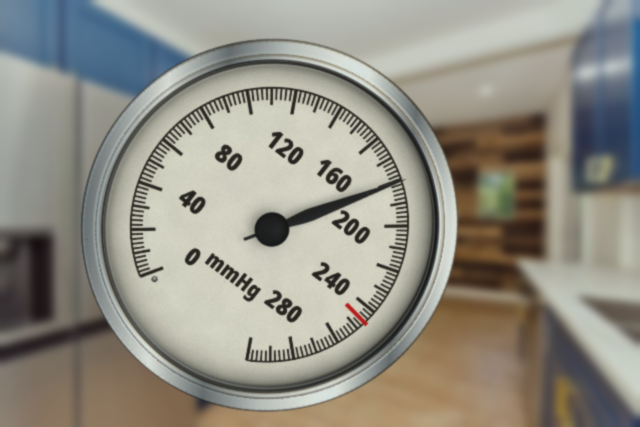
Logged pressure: 180 mmHg
